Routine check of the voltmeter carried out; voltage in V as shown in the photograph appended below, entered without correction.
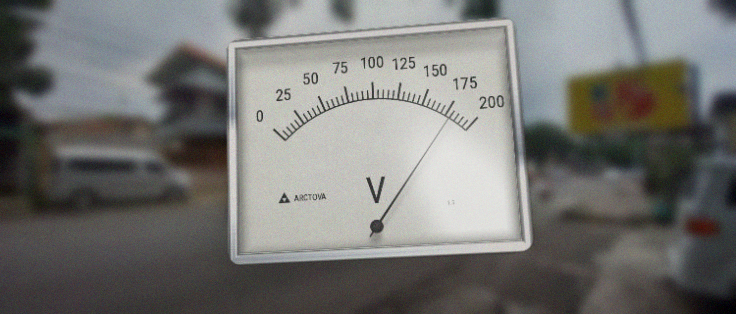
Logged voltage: 180 V
